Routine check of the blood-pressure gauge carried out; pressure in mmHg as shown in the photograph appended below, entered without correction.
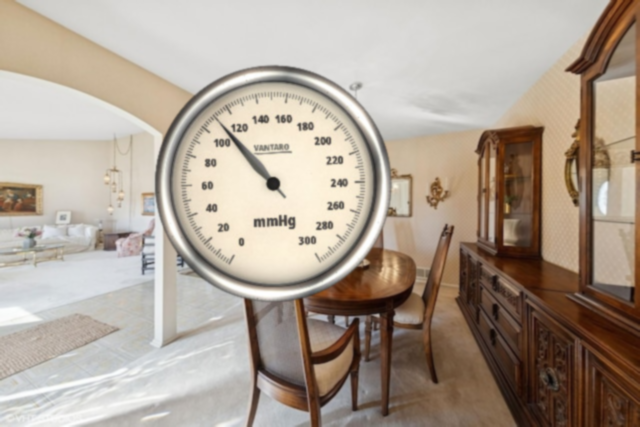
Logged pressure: 110 mmHg
